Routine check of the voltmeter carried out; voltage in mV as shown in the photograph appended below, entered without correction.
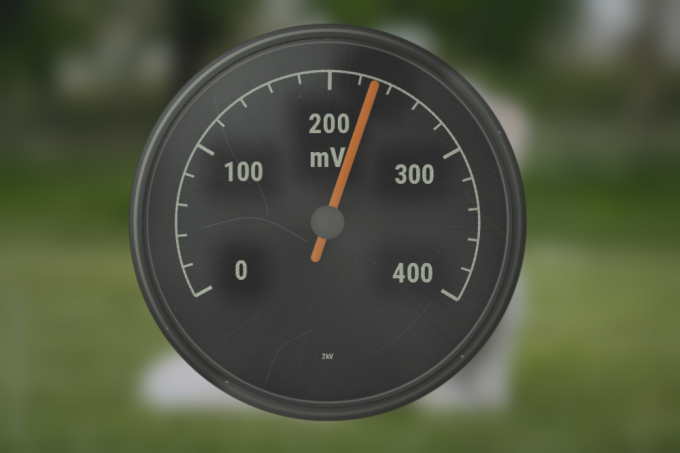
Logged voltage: 230 mV
